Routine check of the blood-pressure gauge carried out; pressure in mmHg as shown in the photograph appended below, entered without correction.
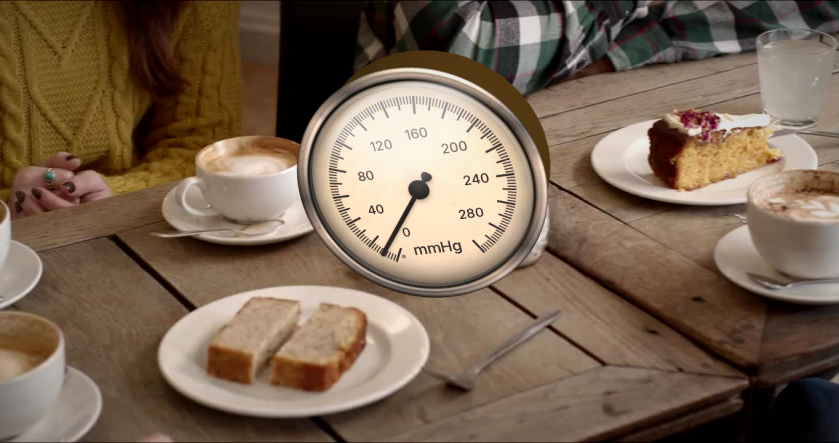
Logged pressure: 10 mmHg
